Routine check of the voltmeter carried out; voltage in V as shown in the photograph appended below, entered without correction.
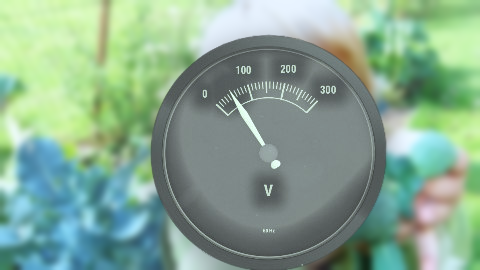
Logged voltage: 50 V
